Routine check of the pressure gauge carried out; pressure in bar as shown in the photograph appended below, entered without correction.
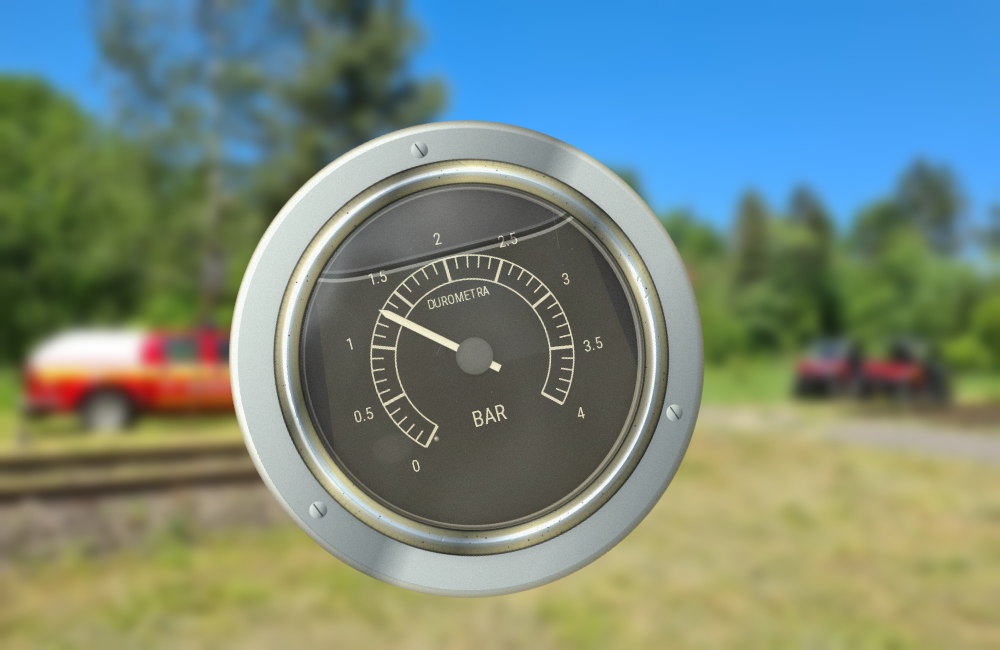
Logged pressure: 1.3 bar
